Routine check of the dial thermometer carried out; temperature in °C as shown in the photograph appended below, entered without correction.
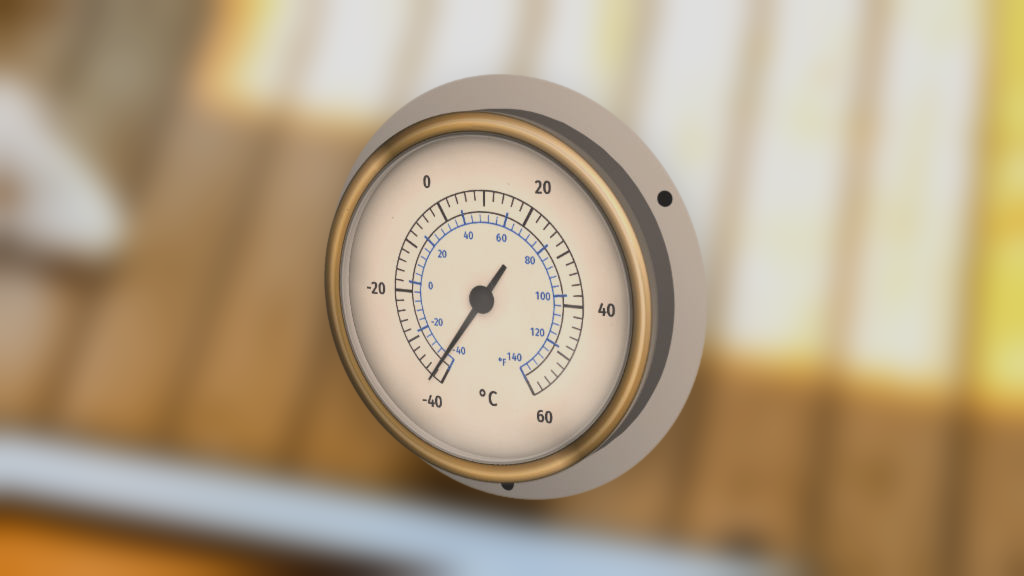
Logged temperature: -38 °C
